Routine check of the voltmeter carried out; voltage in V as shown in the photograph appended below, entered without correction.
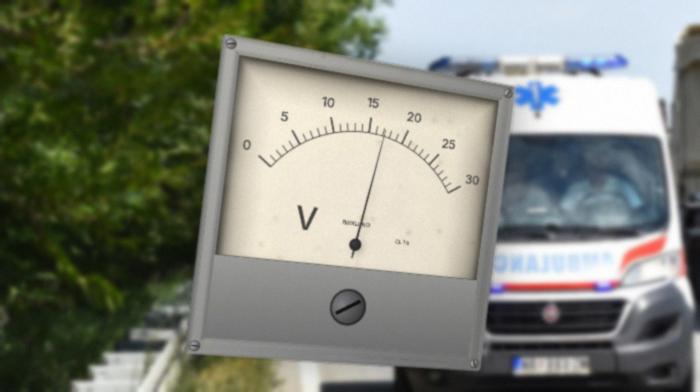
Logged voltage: 17 V
